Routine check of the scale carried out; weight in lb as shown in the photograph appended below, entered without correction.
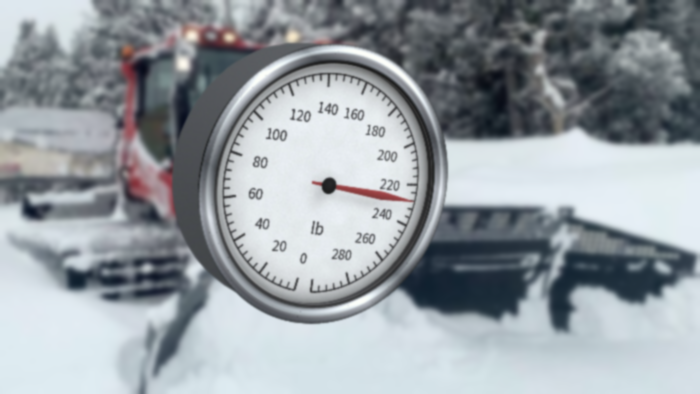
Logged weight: 228 lb
